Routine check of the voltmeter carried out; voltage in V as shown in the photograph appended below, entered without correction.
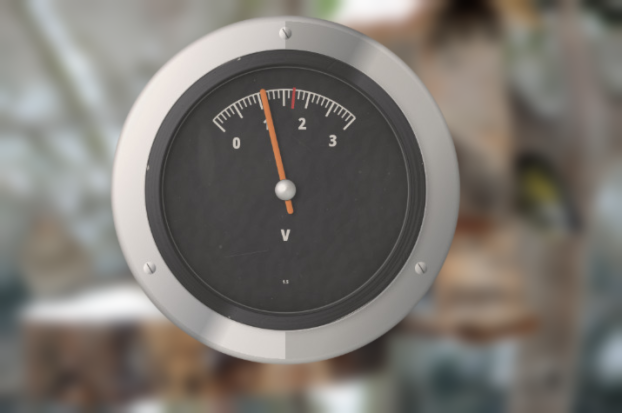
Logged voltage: 1.1 V
